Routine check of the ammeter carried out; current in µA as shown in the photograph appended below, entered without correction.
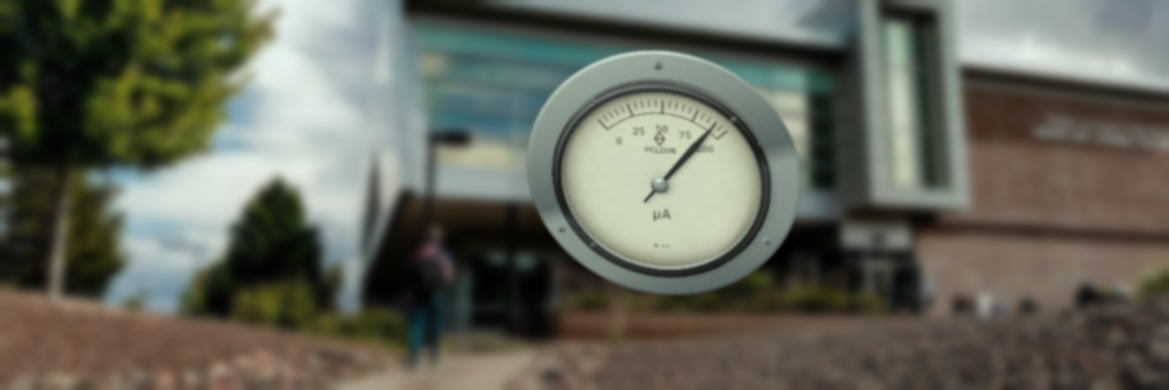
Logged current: 90 µA
